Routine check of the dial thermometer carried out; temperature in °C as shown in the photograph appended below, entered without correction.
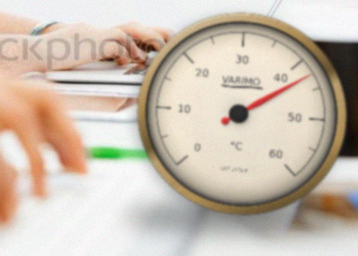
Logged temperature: 42.5 °C
